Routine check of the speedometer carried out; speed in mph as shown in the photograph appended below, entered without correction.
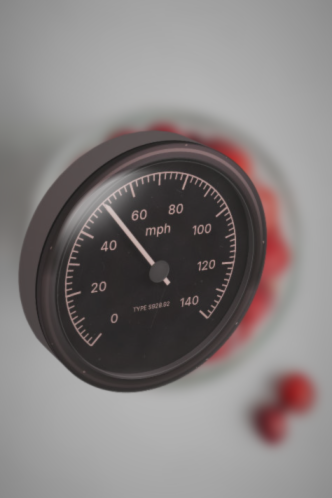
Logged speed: 50 mph
